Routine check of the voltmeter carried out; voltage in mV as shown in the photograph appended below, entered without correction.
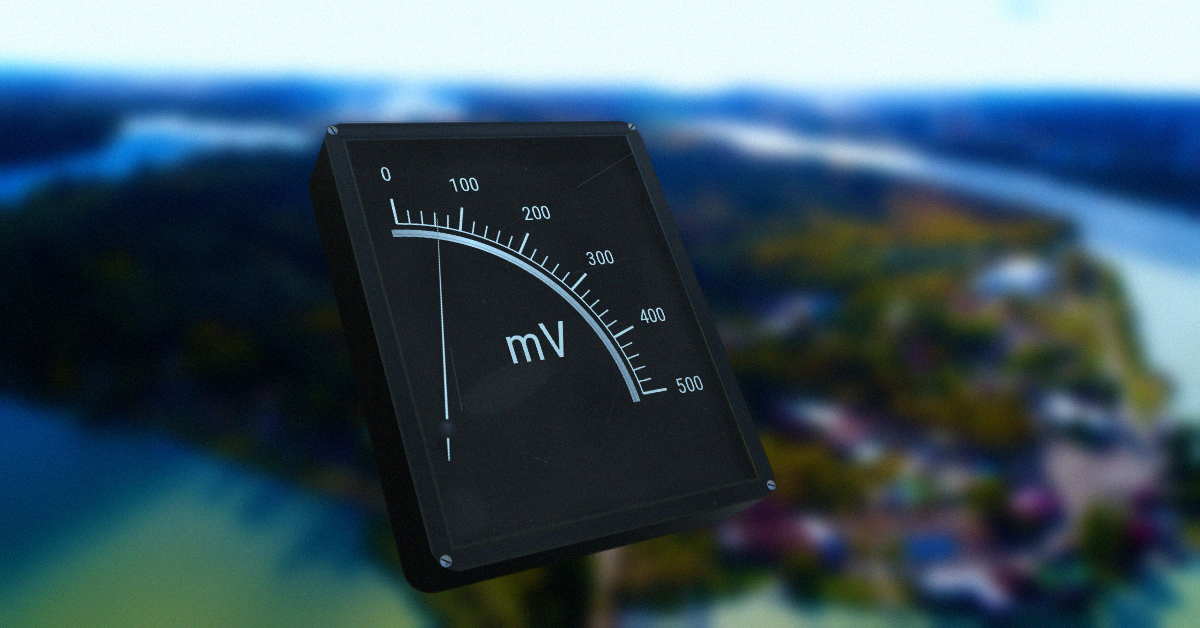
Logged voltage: 60 mV
